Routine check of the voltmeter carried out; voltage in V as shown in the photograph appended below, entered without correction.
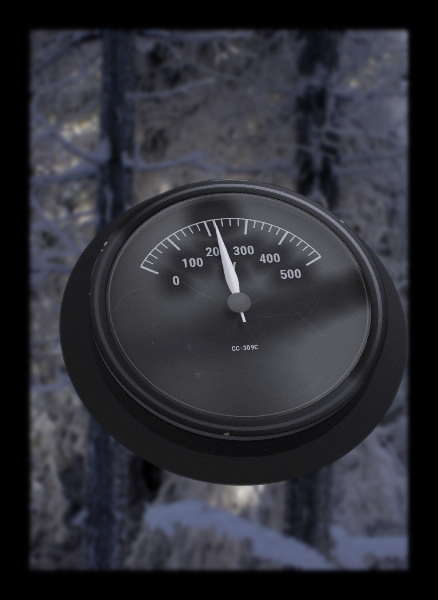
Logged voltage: 220 V
